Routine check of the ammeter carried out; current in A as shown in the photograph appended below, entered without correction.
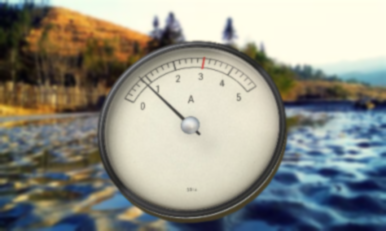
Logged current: 0.8 A
